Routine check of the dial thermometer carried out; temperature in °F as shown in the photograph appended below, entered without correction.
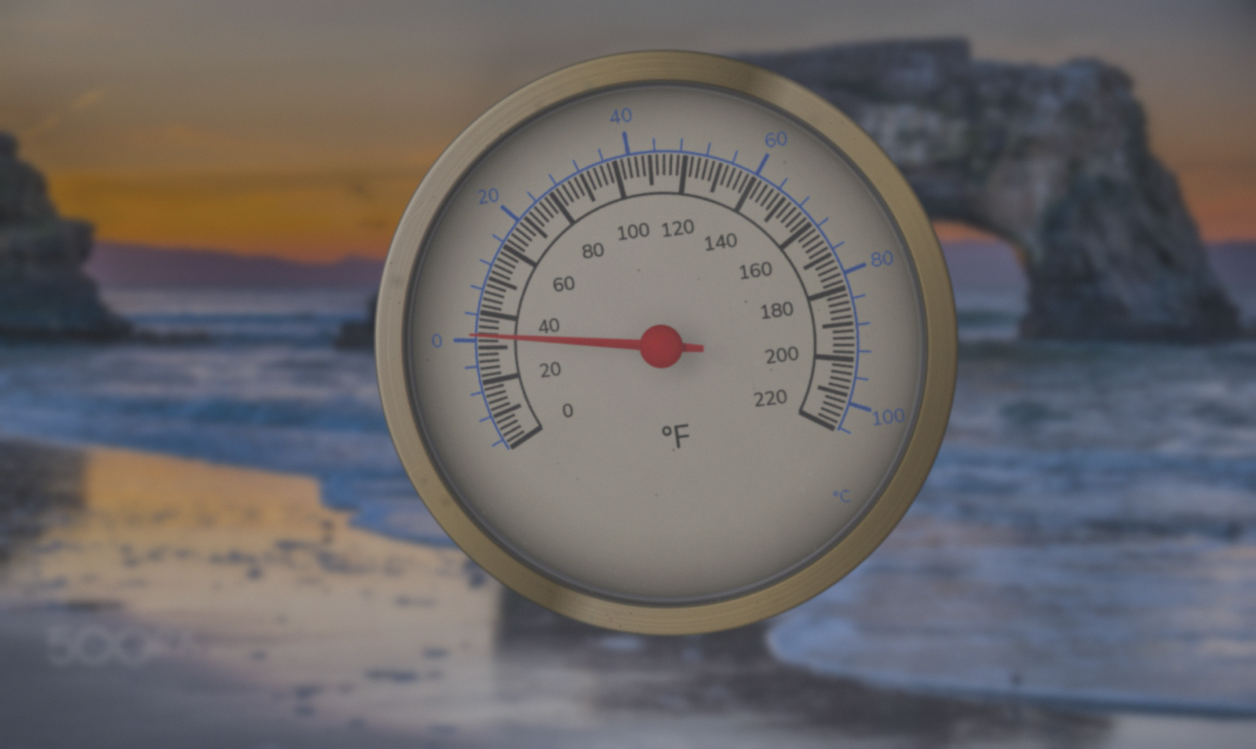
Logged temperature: 34 °F
